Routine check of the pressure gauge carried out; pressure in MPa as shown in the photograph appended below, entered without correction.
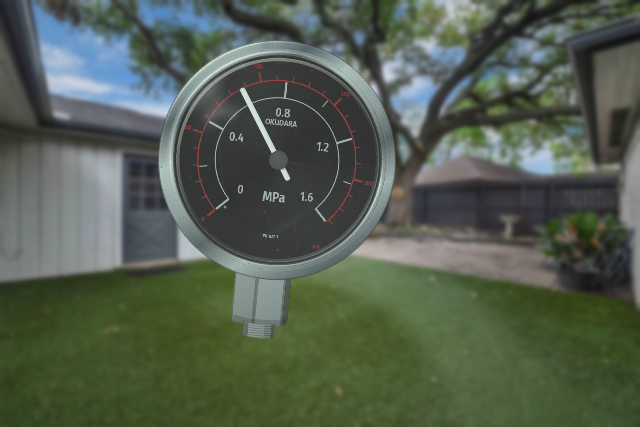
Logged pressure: 0.6 MPa
